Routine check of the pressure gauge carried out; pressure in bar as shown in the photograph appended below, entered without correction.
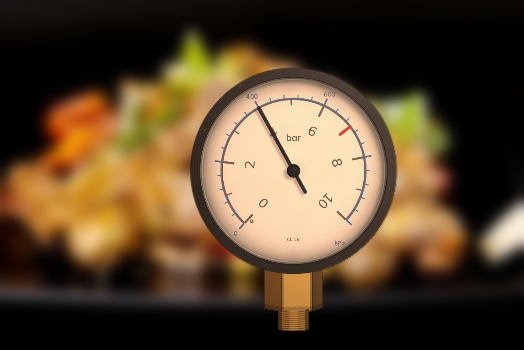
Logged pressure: 4 bar
